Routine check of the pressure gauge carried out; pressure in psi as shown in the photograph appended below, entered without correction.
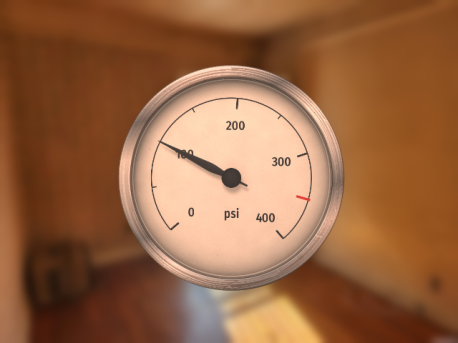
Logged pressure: 100 psi
